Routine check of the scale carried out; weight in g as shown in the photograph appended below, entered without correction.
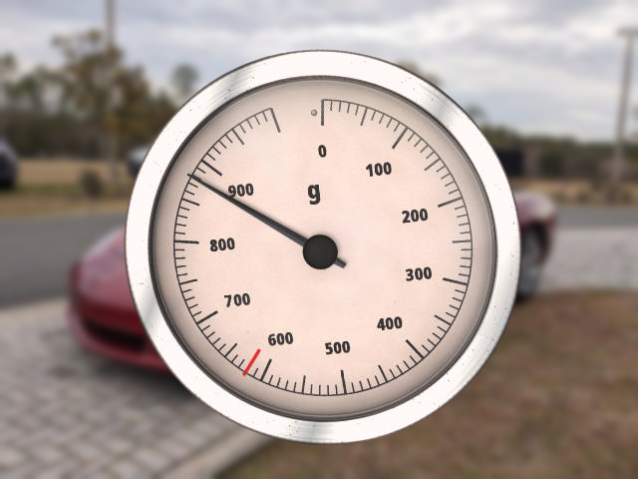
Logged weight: 880 g
